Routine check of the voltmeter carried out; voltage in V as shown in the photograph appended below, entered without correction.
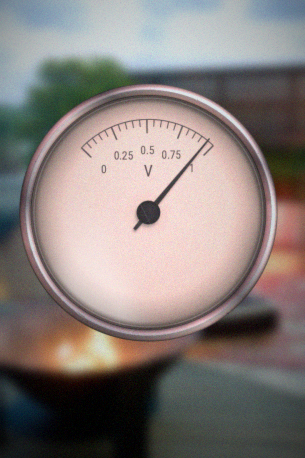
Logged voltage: 0.95 V
